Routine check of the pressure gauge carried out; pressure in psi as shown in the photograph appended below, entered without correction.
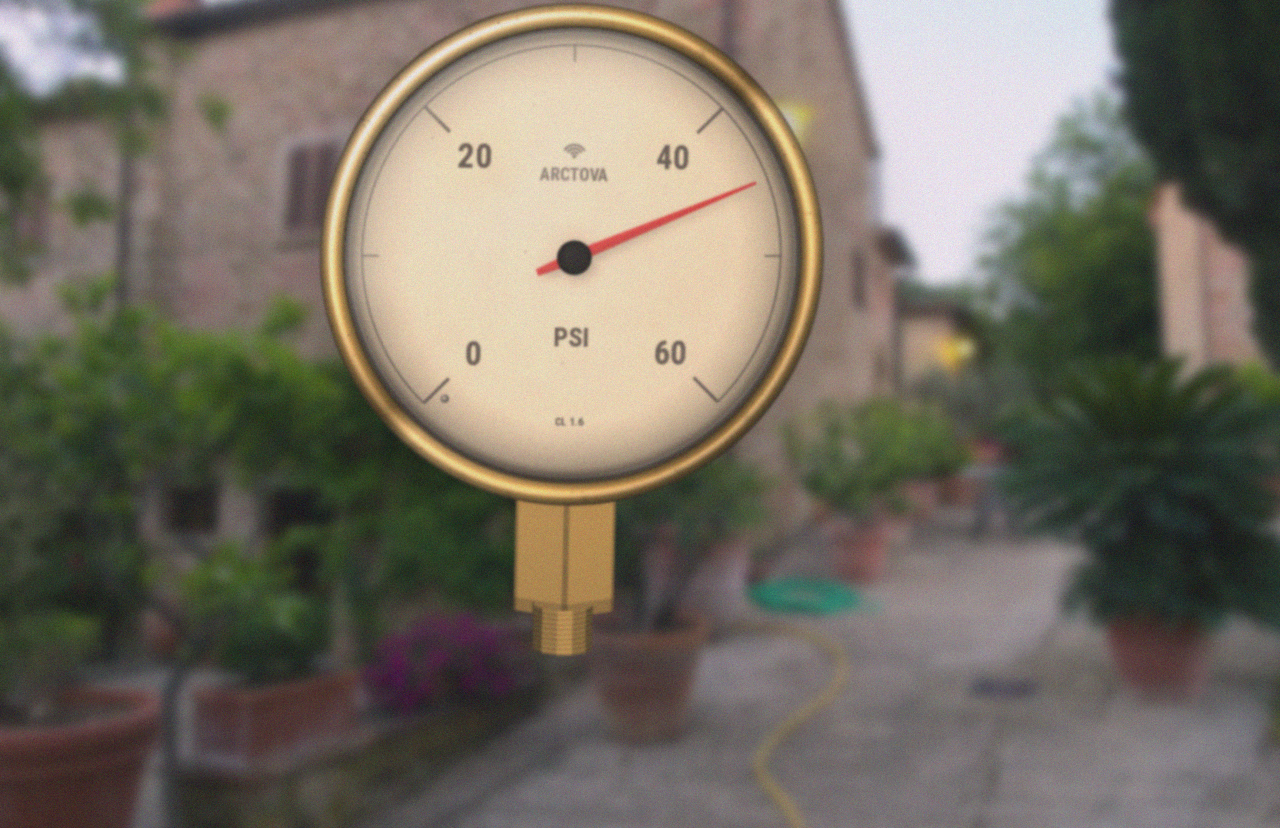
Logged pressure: 45 psi
